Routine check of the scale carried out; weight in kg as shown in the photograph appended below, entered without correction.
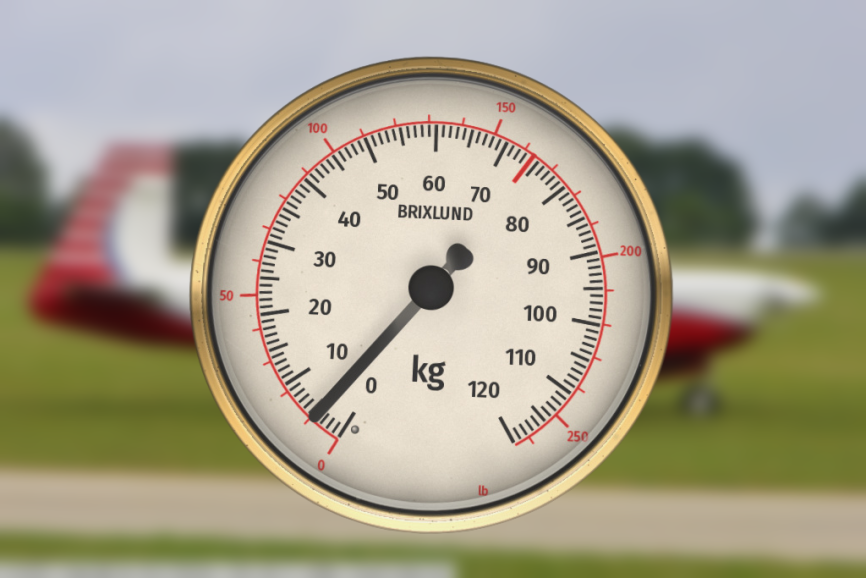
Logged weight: 4 kg
